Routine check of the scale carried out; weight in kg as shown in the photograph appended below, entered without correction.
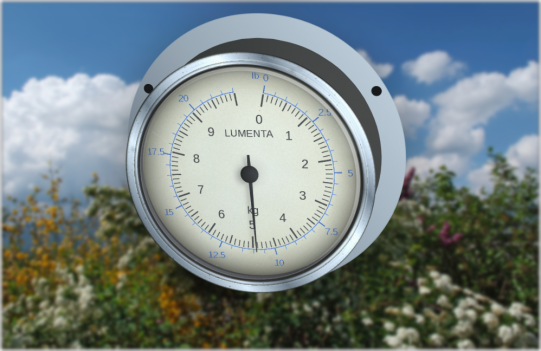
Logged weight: 4.9 kg
